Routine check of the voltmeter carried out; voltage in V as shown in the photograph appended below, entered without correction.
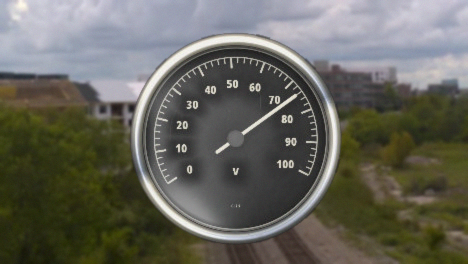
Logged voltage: 74 V
